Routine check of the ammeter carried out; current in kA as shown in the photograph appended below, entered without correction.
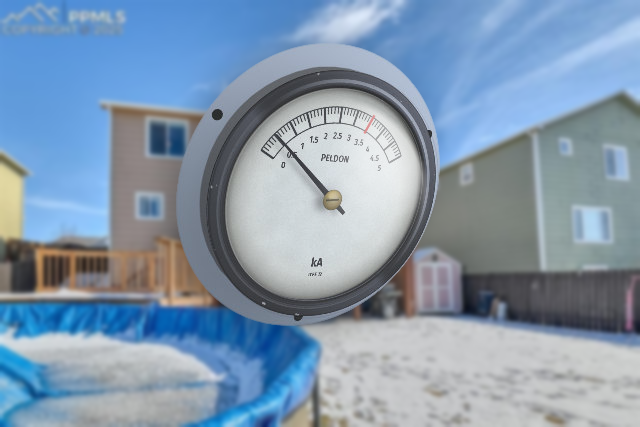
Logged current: 0.5 kA
